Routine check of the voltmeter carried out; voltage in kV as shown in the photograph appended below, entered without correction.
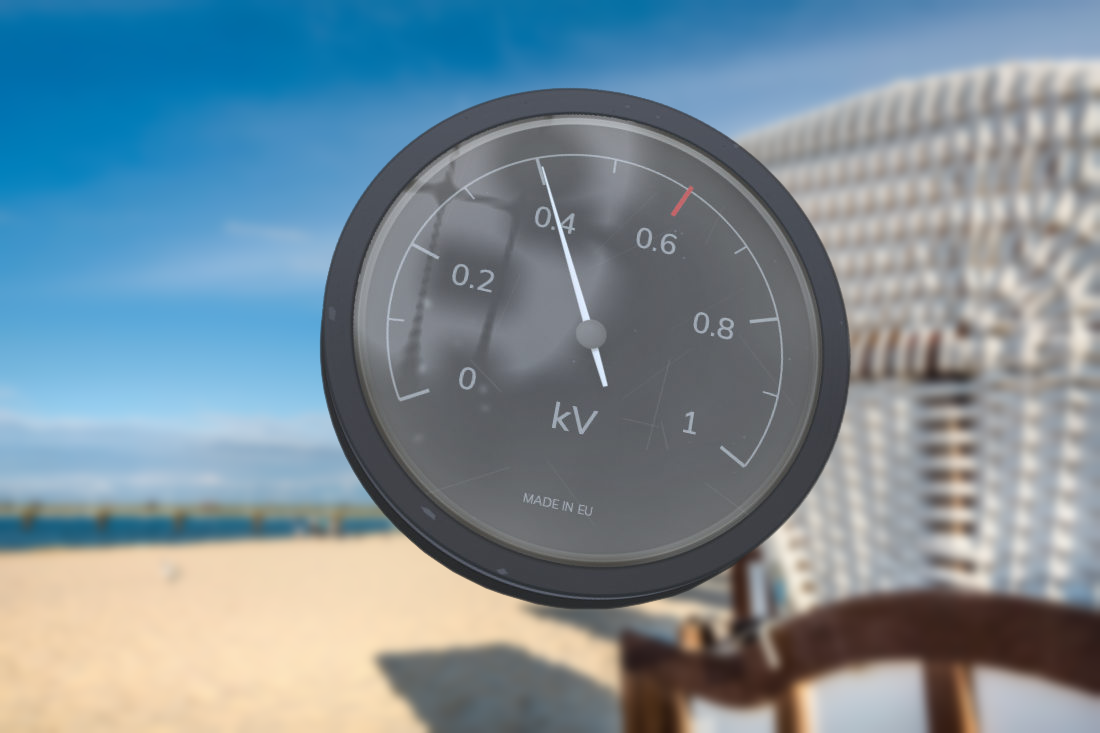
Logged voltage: 0.4 kV
